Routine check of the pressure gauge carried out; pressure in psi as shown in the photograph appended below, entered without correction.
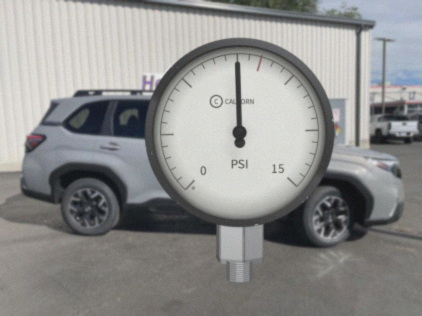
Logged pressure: 7.5 psi
